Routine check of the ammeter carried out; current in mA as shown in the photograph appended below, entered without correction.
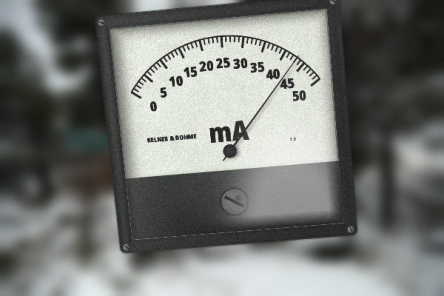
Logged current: 43 mA
